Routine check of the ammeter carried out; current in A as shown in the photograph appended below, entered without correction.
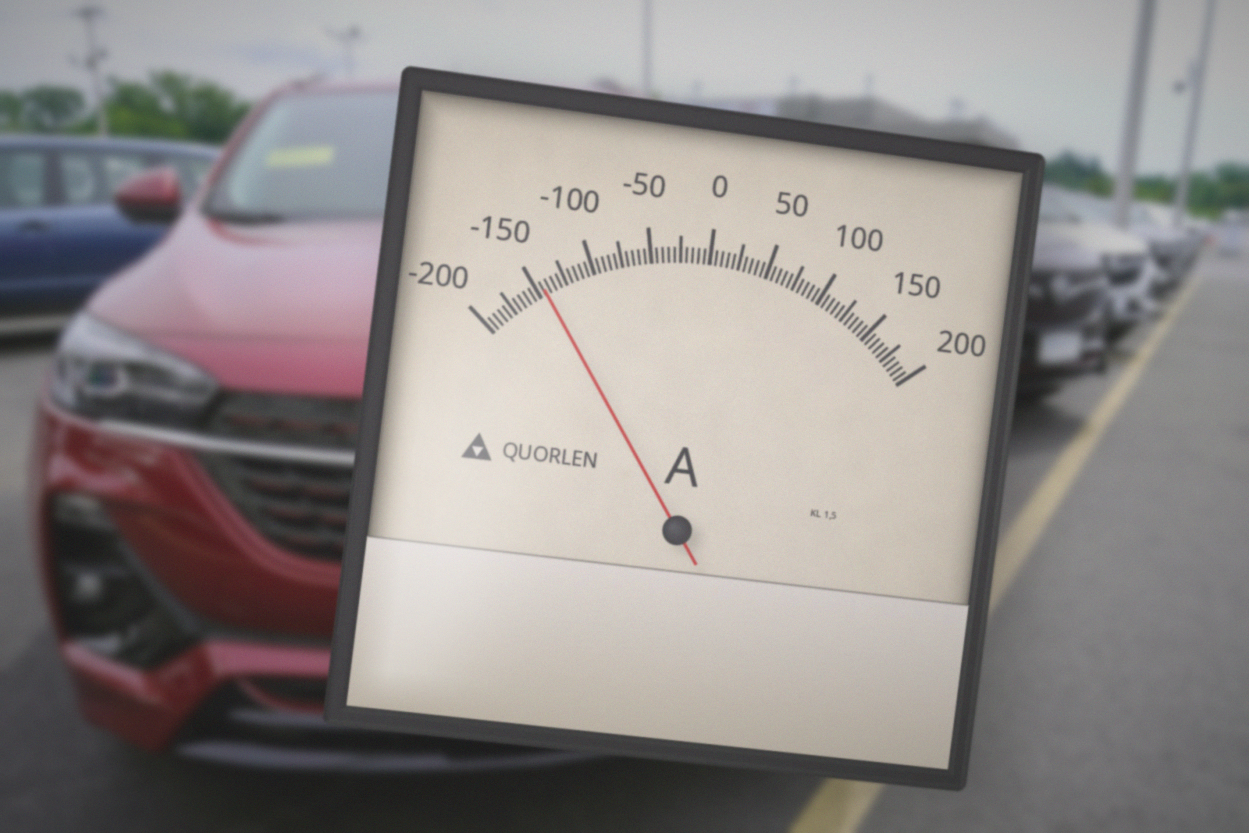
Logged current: -145 A
